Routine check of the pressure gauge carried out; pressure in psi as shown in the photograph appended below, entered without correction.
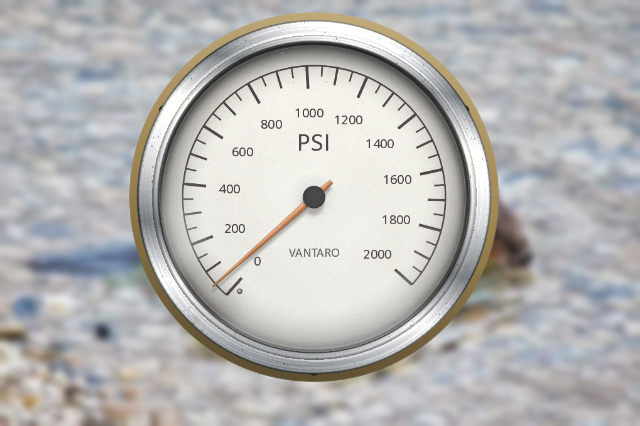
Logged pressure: 50 psi
